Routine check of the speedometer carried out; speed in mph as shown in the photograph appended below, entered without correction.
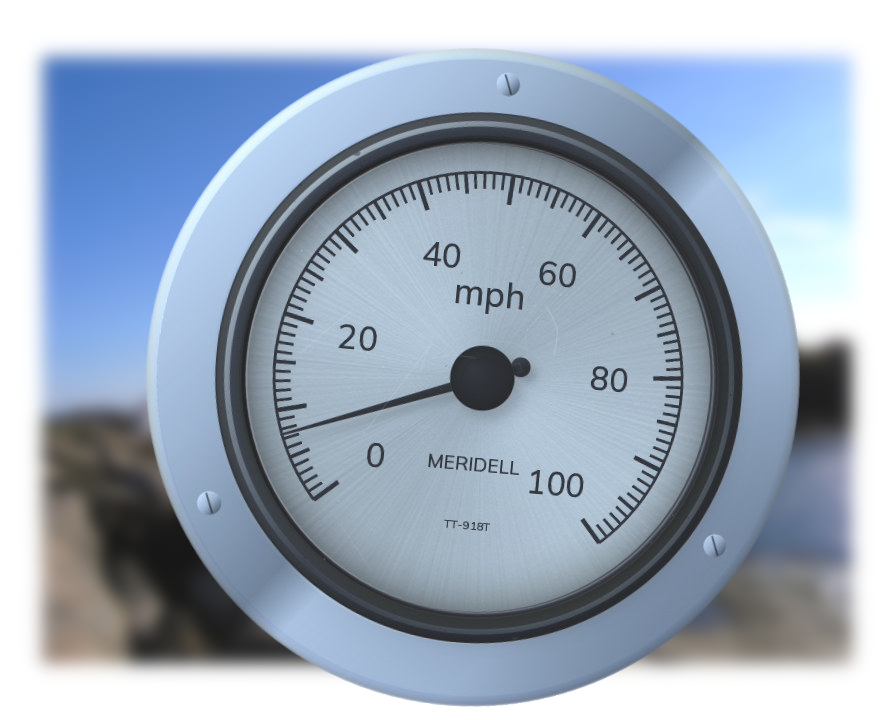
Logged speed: 7.5 mph
